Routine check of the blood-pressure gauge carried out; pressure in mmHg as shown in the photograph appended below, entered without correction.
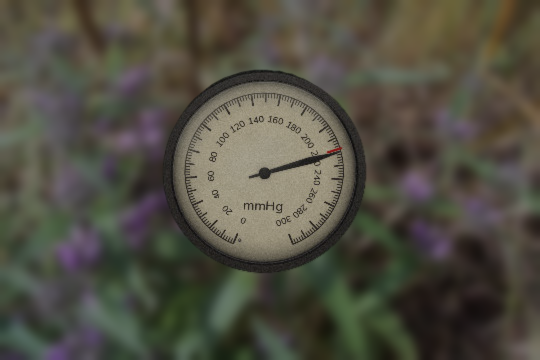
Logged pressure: 220 mmHg
